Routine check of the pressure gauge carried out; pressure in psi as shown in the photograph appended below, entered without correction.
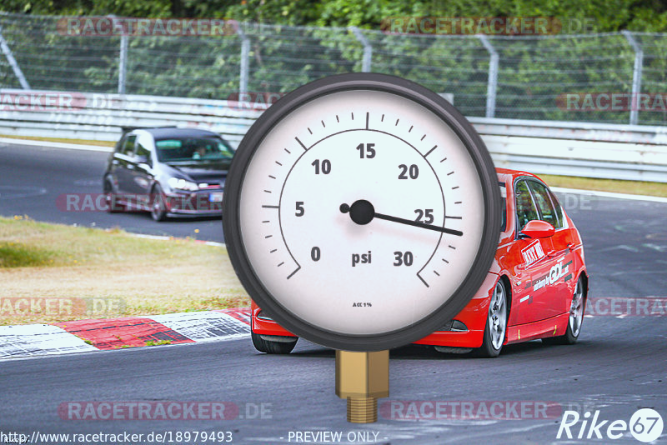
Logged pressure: 26 psi
